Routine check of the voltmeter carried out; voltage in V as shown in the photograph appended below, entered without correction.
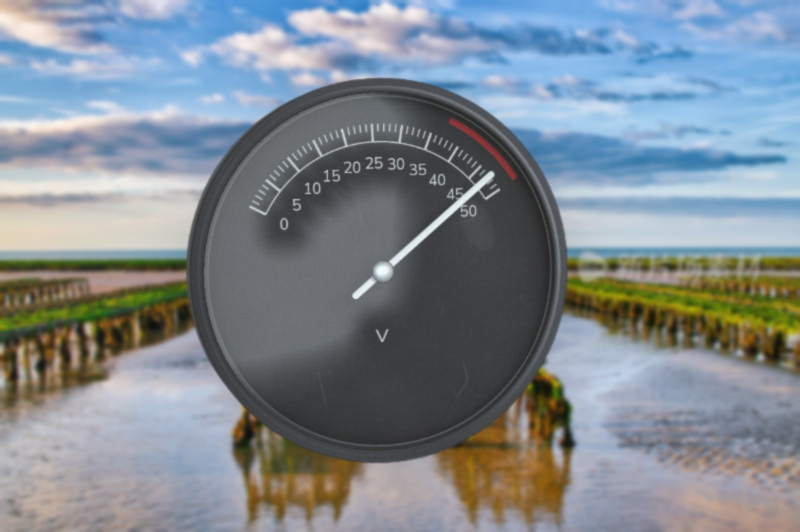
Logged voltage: 47 V
